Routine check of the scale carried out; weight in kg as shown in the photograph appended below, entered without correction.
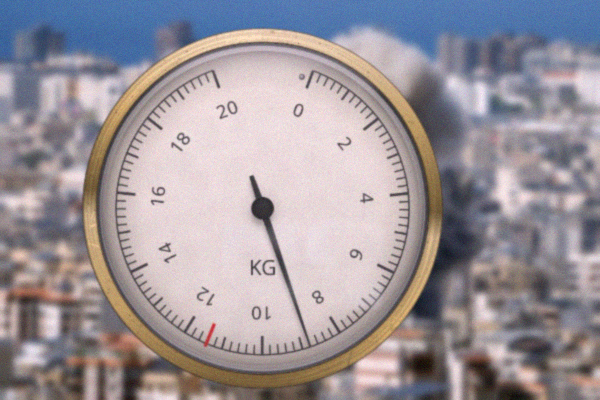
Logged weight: 8.8 kg
